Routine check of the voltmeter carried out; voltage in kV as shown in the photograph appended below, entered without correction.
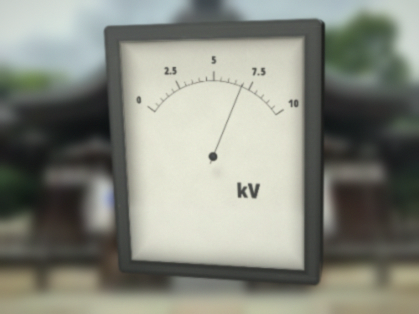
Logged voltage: 7 kV
